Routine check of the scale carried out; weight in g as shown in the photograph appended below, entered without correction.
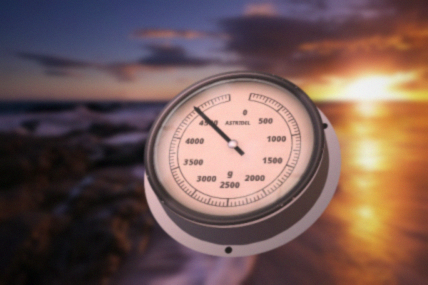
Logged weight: 4500 g
